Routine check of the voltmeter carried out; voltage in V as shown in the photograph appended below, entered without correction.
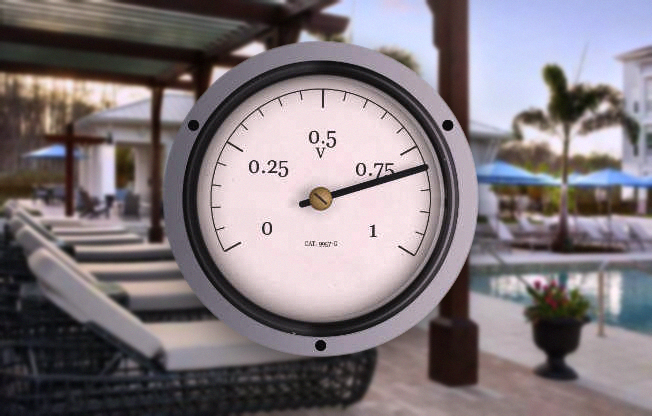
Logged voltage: 0.8 V
